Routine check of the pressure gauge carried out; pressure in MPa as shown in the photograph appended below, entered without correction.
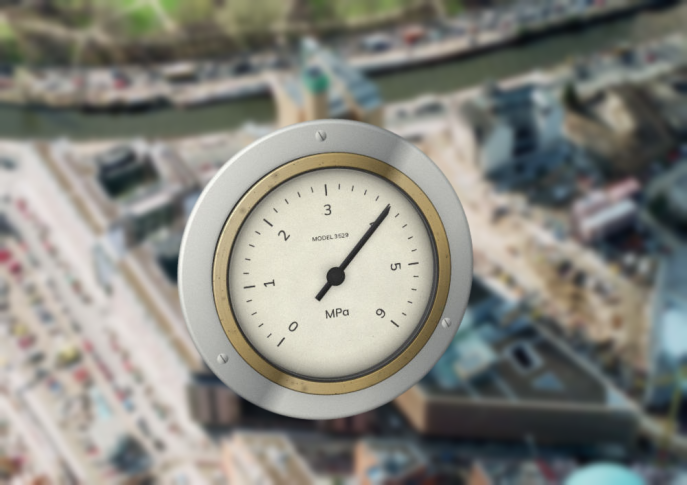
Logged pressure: 4 MPa
